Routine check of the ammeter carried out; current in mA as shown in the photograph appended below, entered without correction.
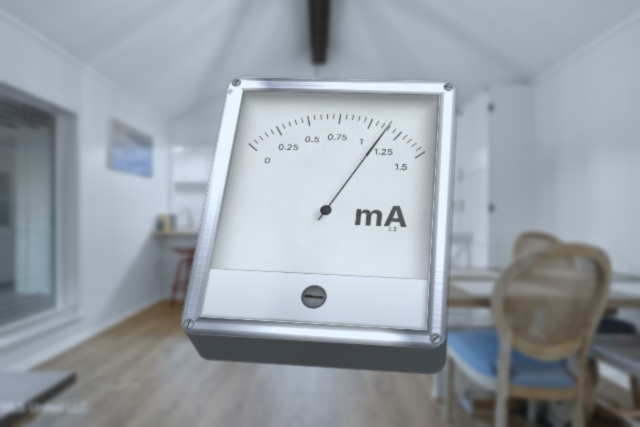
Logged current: 1.15 mA
